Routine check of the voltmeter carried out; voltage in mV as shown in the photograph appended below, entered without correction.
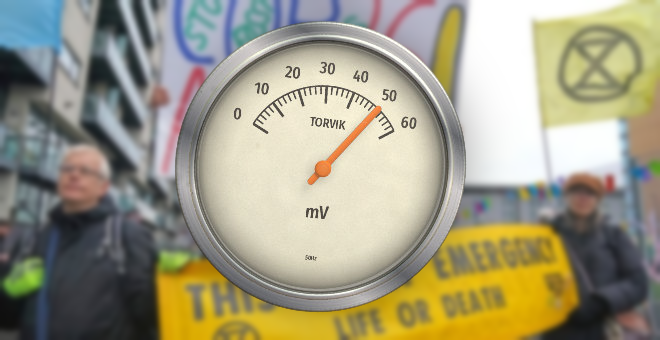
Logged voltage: 50 mV
